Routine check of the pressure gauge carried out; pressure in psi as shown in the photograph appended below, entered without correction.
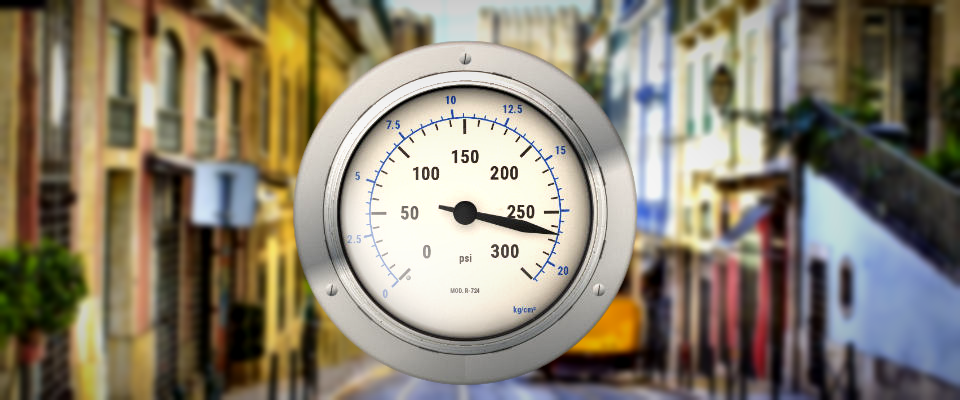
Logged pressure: 265 psi
